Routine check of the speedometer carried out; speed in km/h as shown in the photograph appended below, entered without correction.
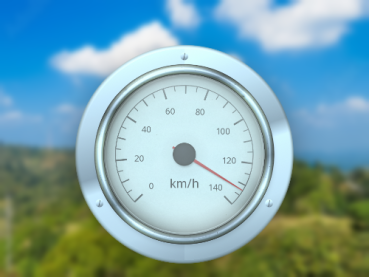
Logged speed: 132.5 km/h
